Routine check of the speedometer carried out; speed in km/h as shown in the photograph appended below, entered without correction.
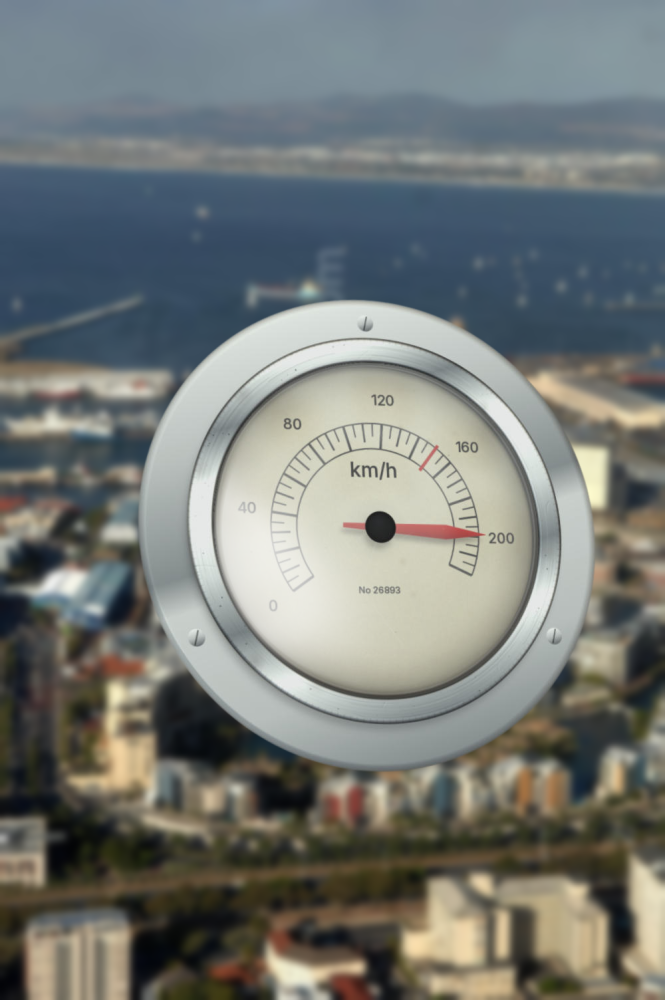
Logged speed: 200 km/h
